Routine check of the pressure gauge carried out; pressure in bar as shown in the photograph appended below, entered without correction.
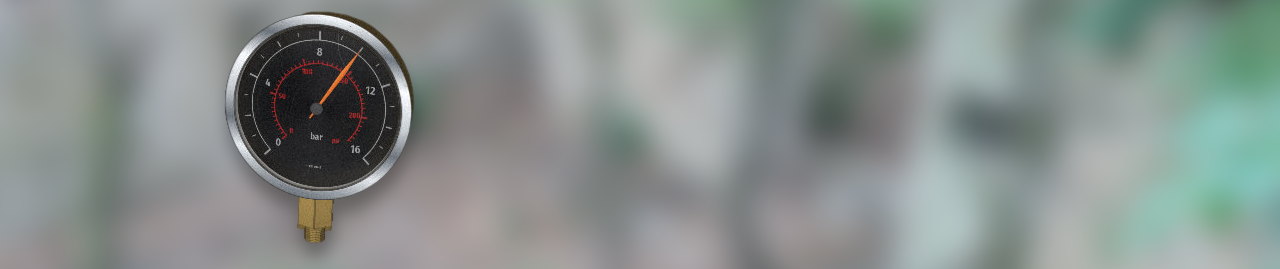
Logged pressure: 10 bar
